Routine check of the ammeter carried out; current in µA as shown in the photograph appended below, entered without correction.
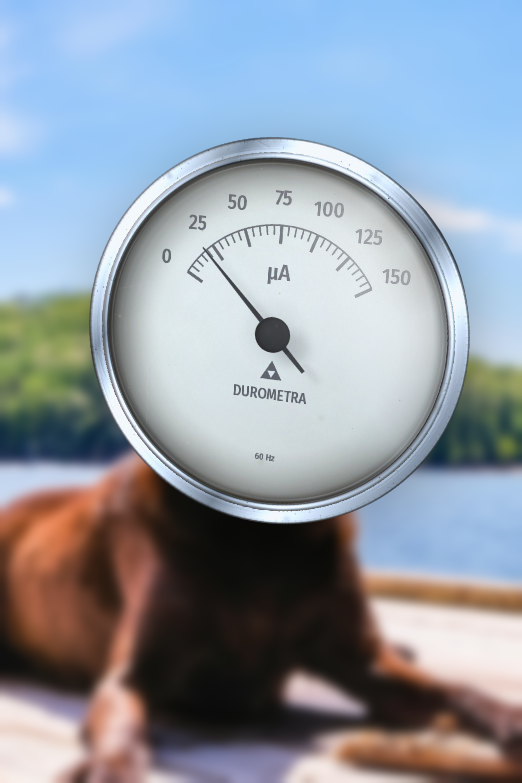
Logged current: 20 µA
